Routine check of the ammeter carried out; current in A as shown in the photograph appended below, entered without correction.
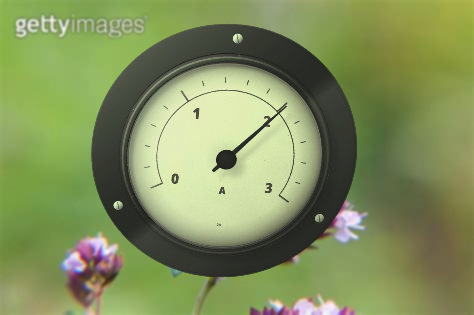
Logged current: 2 A
